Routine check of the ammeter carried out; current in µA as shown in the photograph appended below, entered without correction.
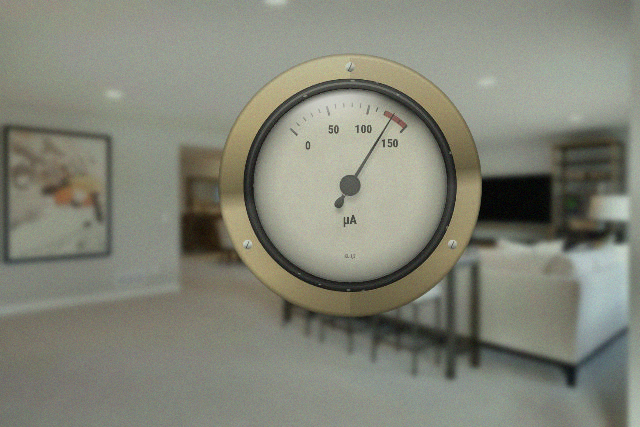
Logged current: 130 µA
